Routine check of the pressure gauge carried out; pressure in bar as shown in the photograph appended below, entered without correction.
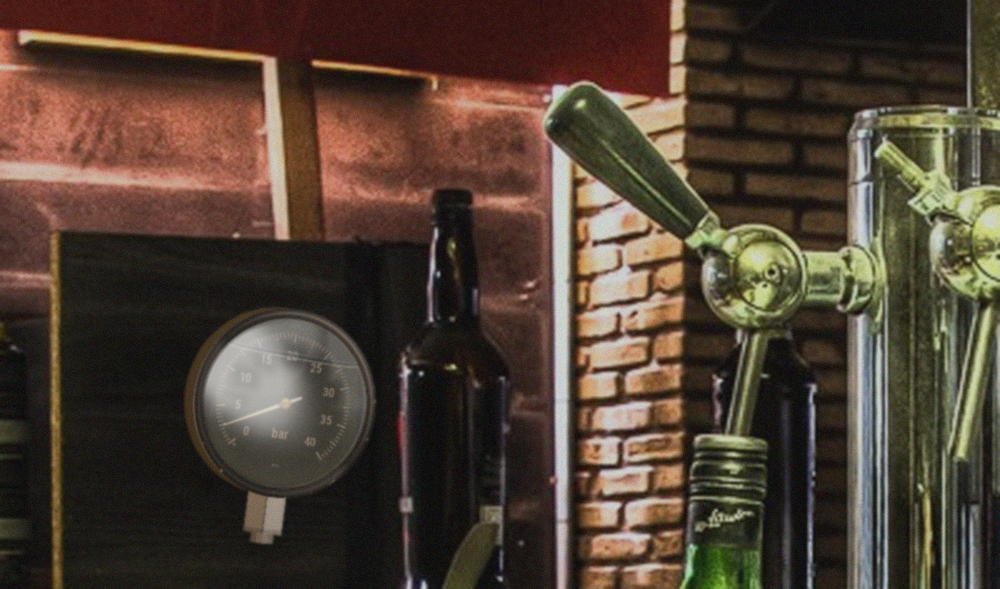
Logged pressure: 2.5 bar
